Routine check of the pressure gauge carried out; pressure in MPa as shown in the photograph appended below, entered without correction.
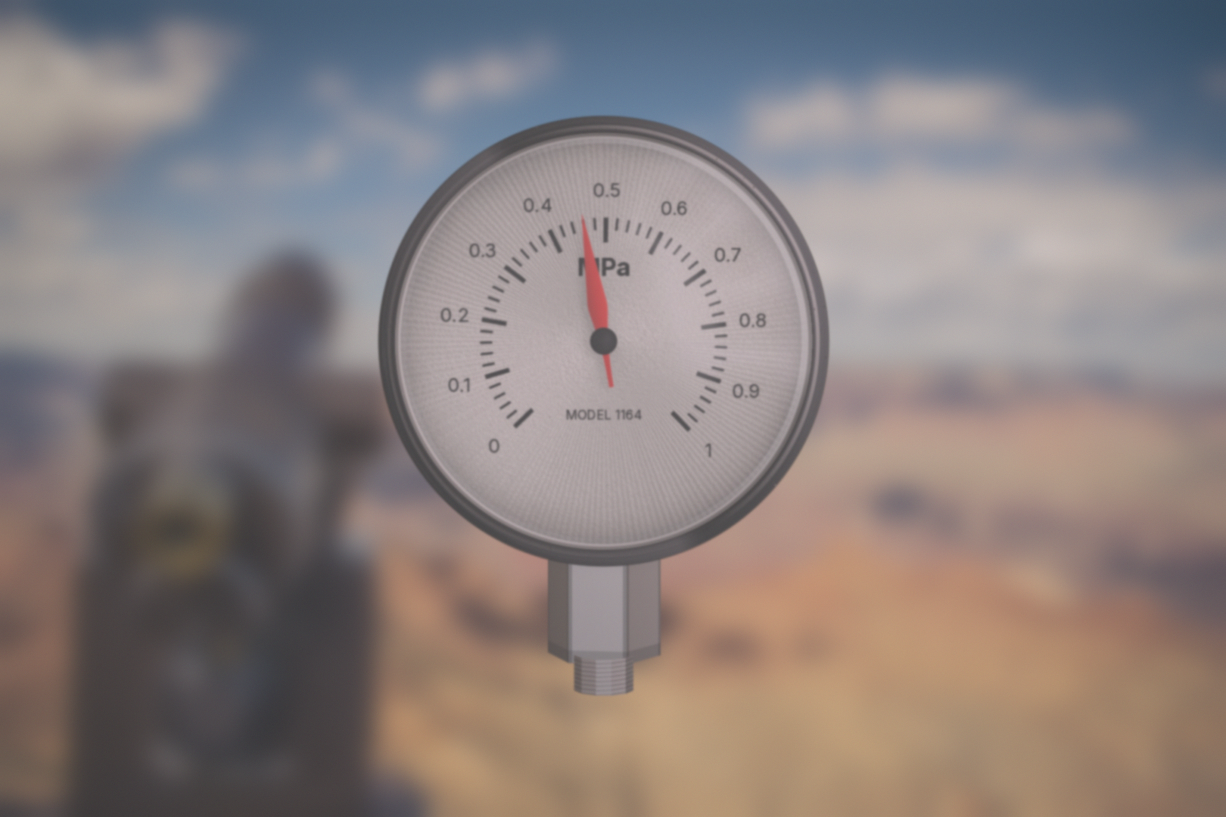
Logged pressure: 0.46 MPa
